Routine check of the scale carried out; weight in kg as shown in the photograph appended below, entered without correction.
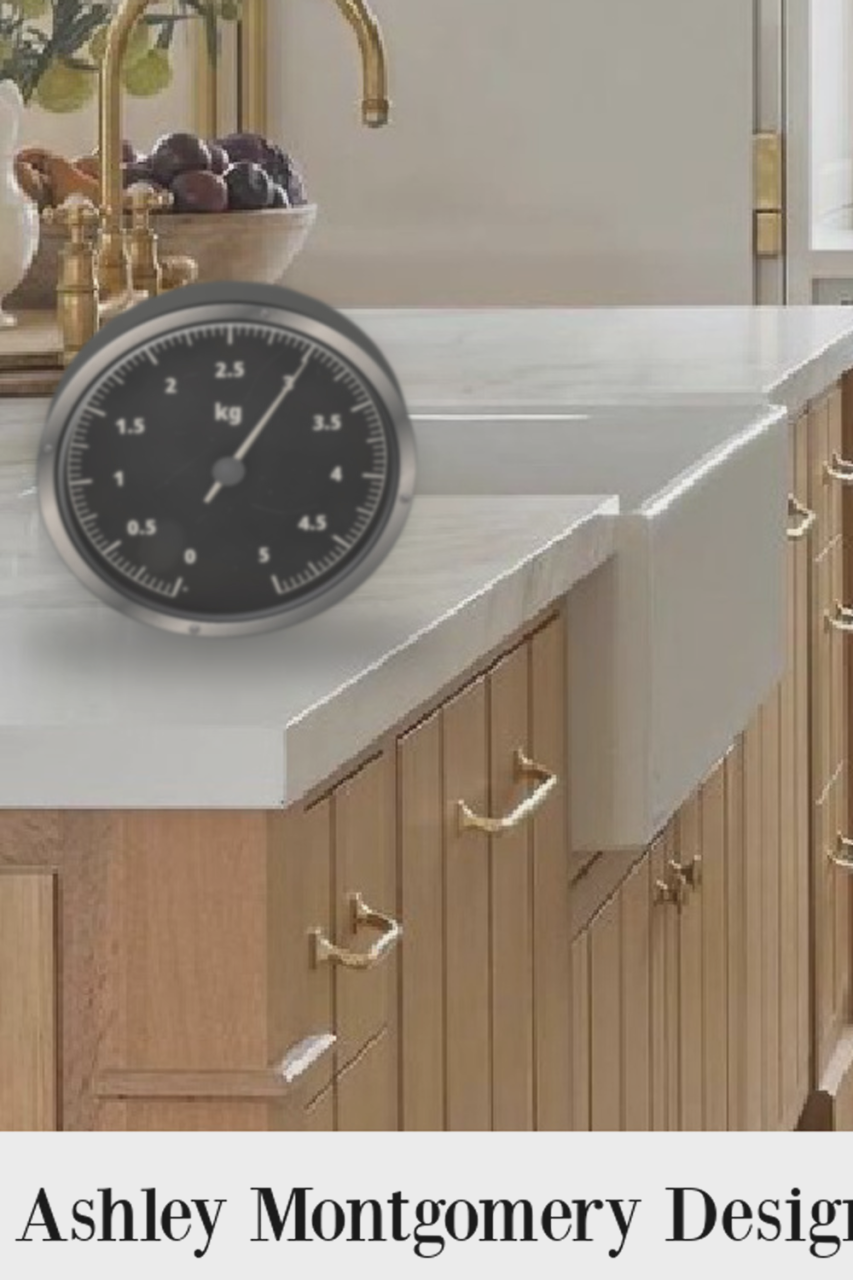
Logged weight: 3 kg
